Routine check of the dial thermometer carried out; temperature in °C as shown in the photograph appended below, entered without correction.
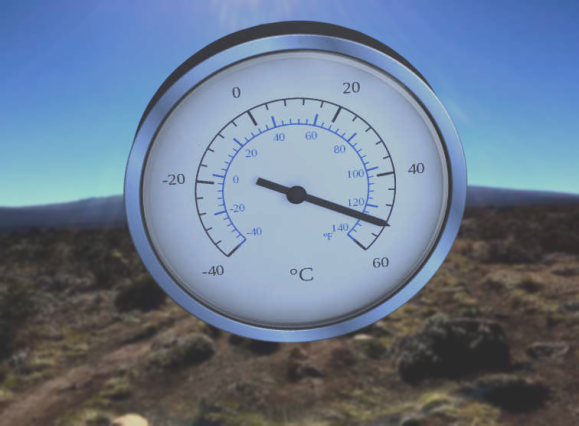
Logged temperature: 52 °C
